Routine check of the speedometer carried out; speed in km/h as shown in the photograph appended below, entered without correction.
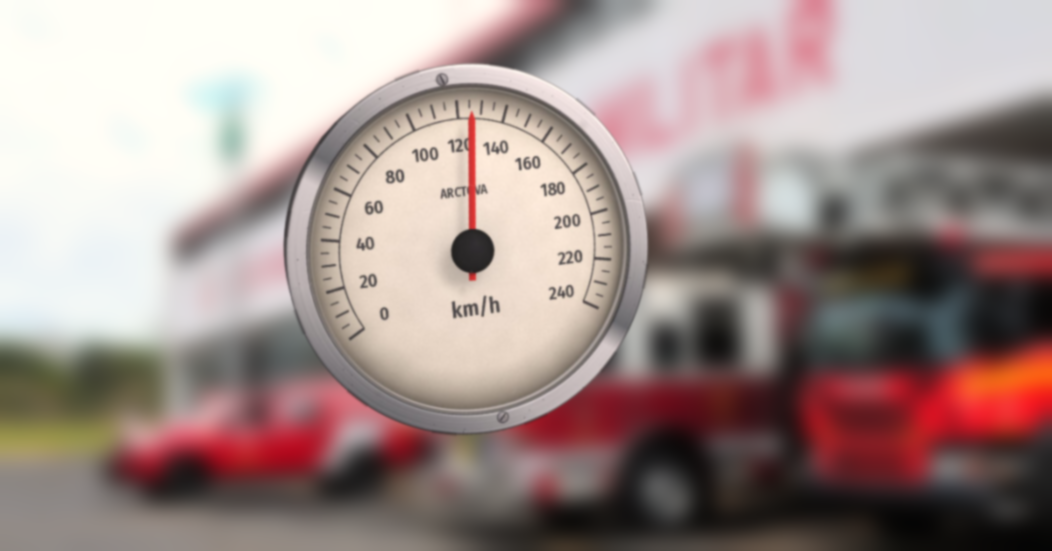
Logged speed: 125 km/h
